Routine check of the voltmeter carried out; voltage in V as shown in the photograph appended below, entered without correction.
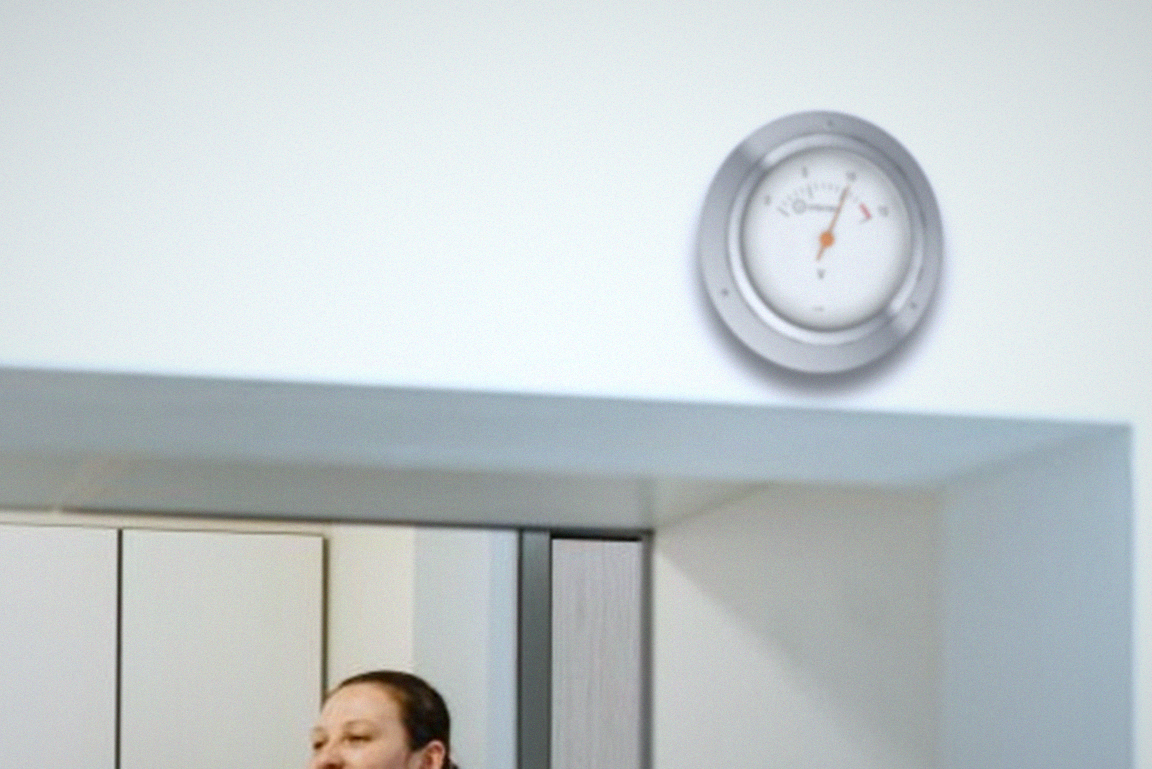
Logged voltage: 10 V
